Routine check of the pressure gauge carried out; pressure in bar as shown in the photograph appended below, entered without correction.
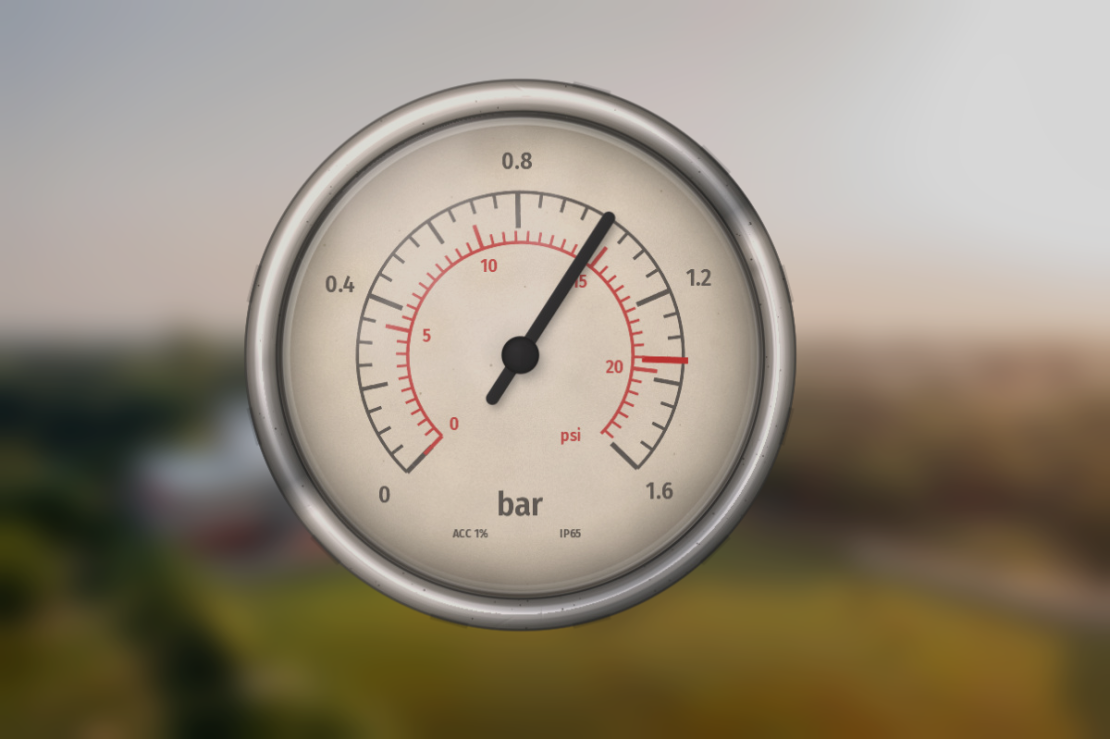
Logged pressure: 1 bar
